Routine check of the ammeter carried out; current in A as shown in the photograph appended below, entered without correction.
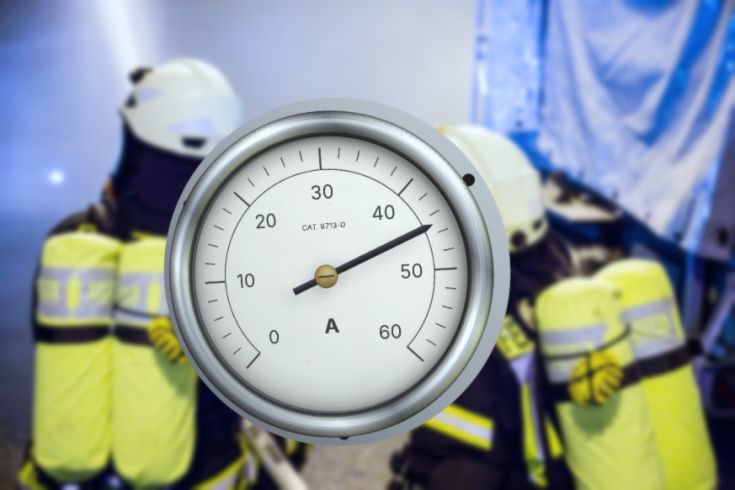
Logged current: 45 A
